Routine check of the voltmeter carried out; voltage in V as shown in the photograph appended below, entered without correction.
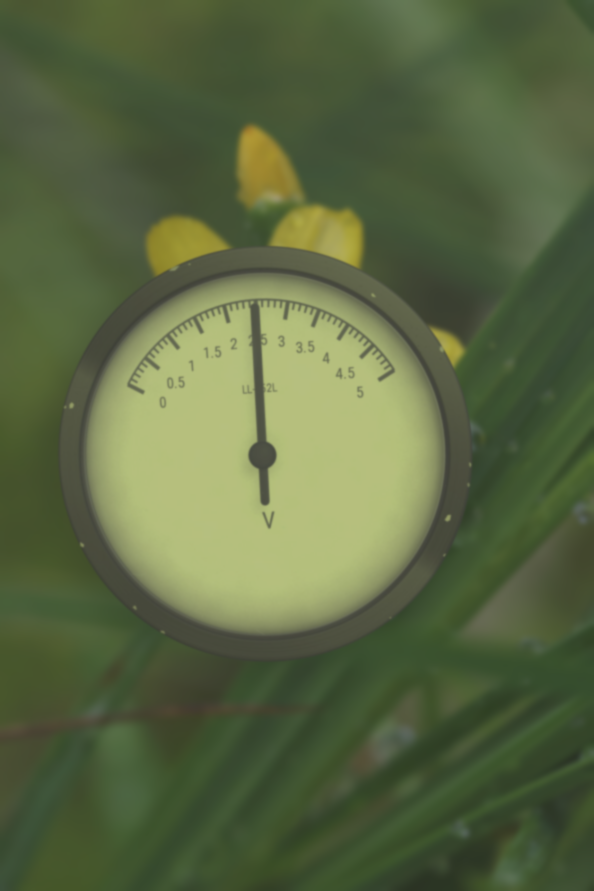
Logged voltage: 2.5 V
